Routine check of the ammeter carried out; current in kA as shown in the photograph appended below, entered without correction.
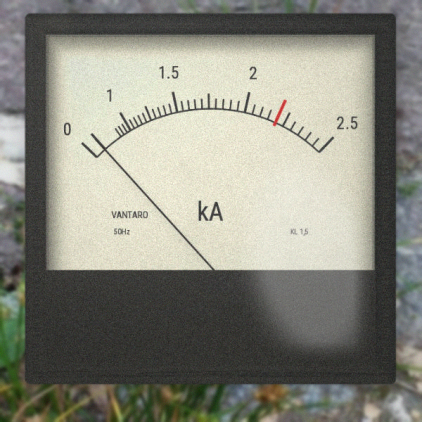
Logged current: 0.5 kA
